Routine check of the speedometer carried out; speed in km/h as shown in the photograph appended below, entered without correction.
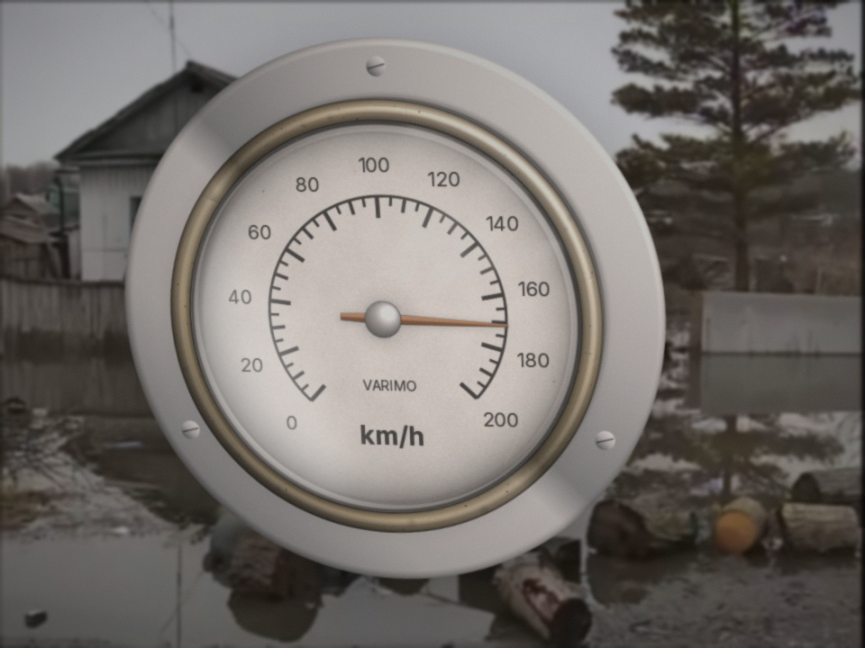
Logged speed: 170 km/h
